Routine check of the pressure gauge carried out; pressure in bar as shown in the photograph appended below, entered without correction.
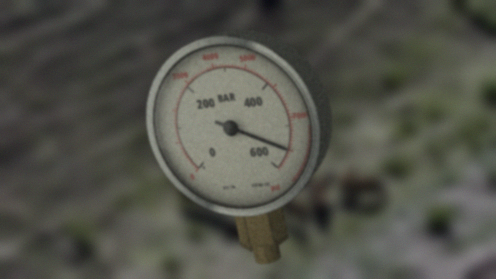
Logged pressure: 550 bar
